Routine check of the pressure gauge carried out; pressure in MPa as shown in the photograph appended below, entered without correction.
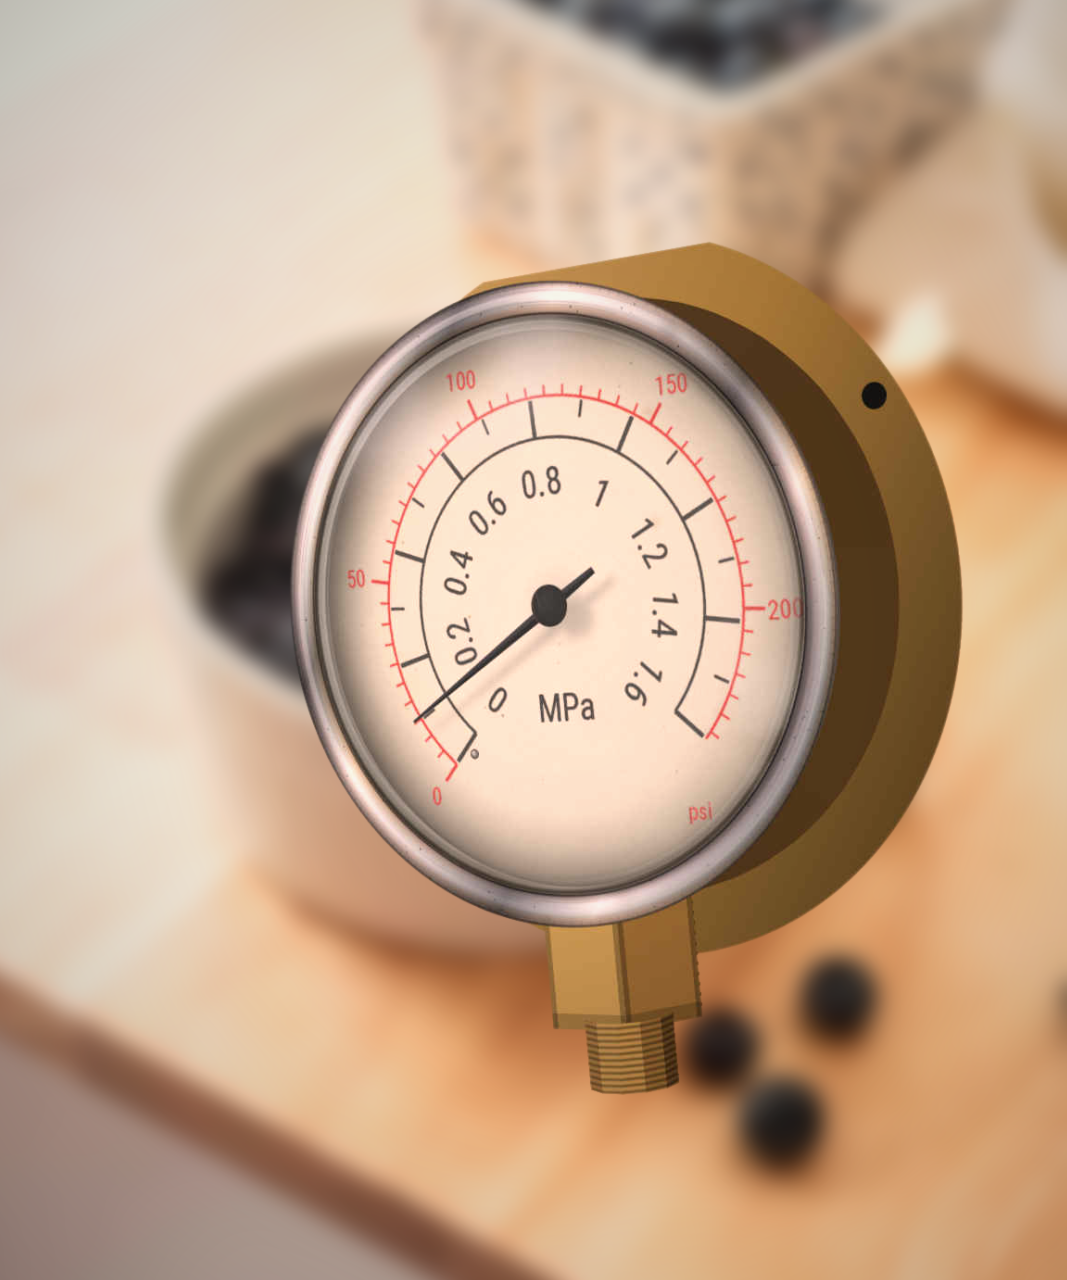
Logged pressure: 0.1 MPa
